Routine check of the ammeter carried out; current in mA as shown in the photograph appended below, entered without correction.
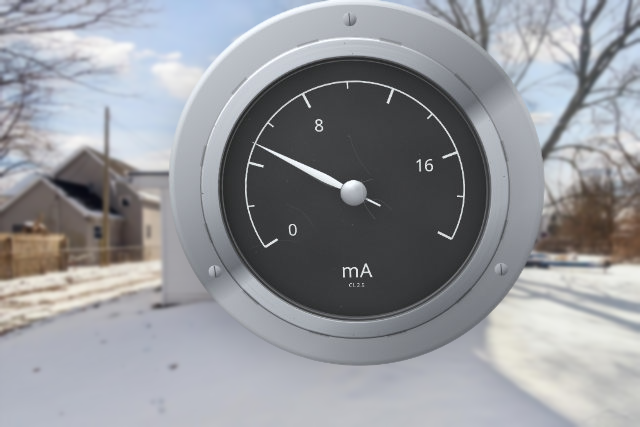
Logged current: 5 mA
